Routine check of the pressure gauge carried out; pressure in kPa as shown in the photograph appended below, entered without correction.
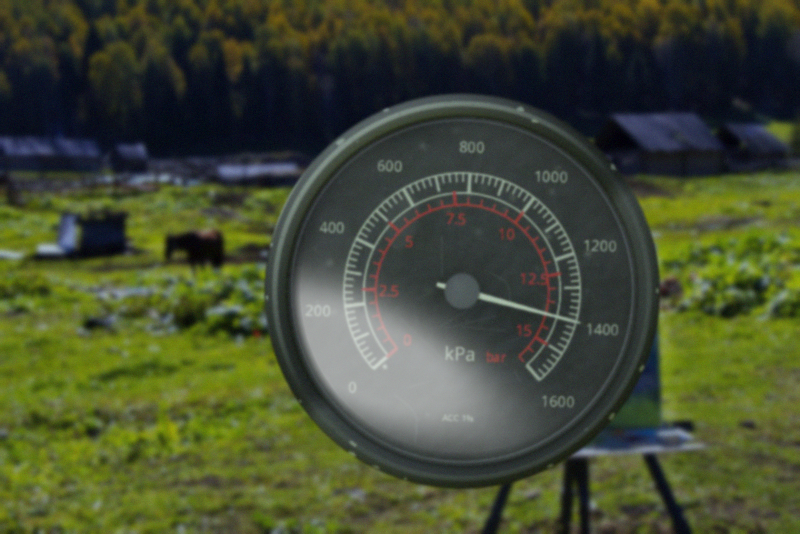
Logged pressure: 1400 kPa
